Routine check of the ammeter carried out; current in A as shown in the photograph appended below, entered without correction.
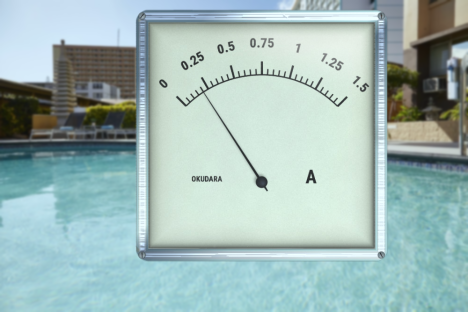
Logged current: 0.2 A
